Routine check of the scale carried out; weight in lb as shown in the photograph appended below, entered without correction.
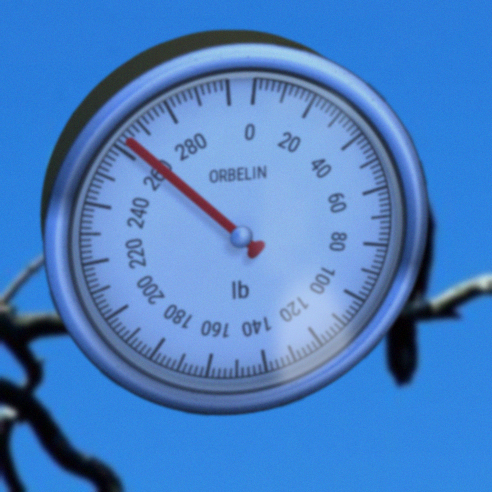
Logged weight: 264 lb
